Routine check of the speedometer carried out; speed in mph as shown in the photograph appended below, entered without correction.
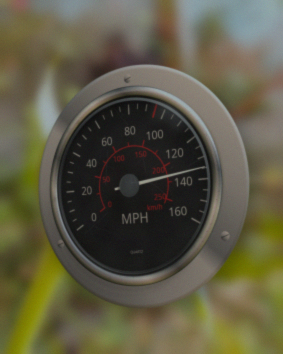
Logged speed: 135 mph
